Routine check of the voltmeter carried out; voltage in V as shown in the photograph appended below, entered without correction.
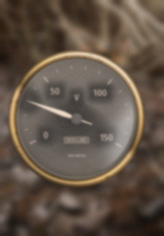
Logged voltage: 30 V
